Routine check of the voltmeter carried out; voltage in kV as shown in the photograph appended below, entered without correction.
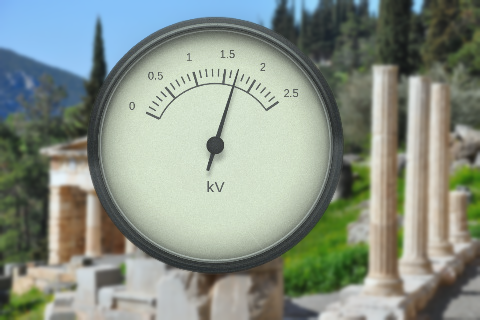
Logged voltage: 1.7 kV
